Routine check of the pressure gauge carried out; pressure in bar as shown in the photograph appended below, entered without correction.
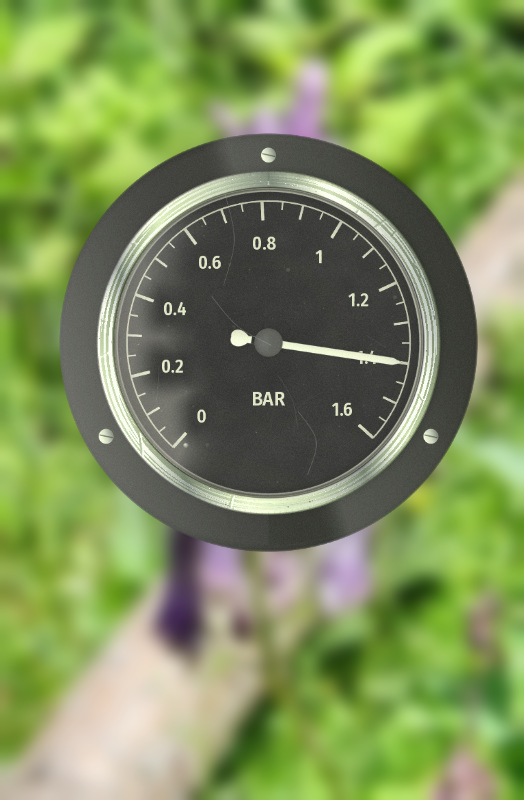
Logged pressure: 1.4 bar
